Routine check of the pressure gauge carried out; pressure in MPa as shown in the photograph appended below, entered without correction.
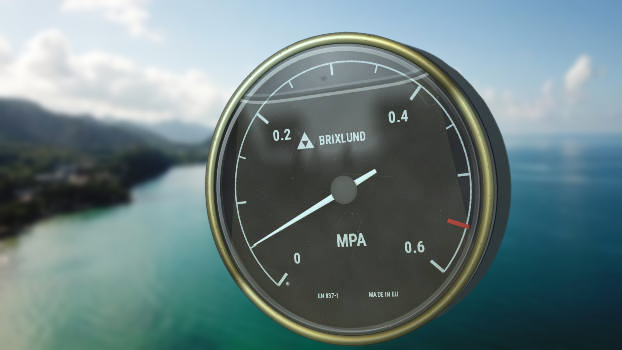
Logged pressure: 0.05 MPa
